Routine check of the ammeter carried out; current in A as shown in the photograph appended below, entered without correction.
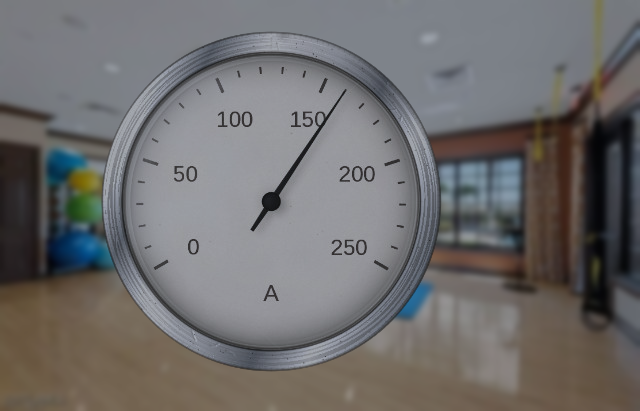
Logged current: 160 A
